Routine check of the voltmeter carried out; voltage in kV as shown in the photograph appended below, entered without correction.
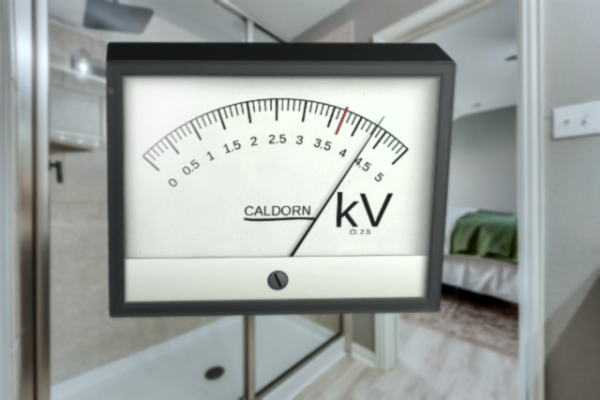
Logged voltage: 4.3 kV
